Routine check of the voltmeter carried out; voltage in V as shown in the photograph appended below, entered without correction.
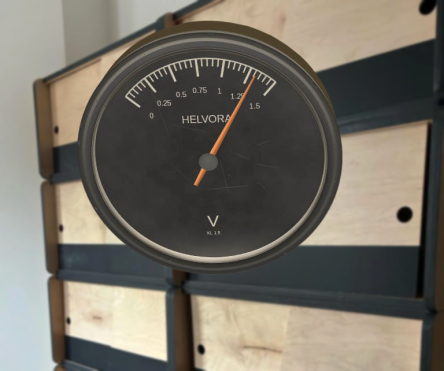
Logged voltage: 1.3 V
